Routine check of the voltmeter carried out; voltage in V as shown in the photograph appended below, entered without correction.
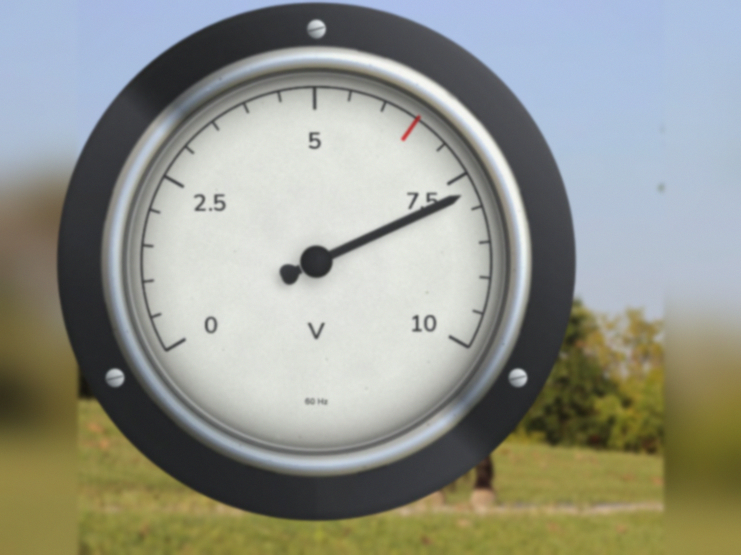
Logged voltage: 7.75 V
